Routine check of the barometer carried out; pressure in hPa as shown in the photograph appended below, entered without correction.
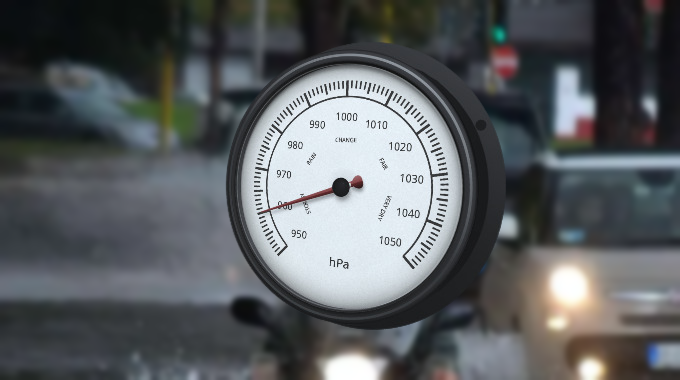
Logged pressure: 960 hPa
